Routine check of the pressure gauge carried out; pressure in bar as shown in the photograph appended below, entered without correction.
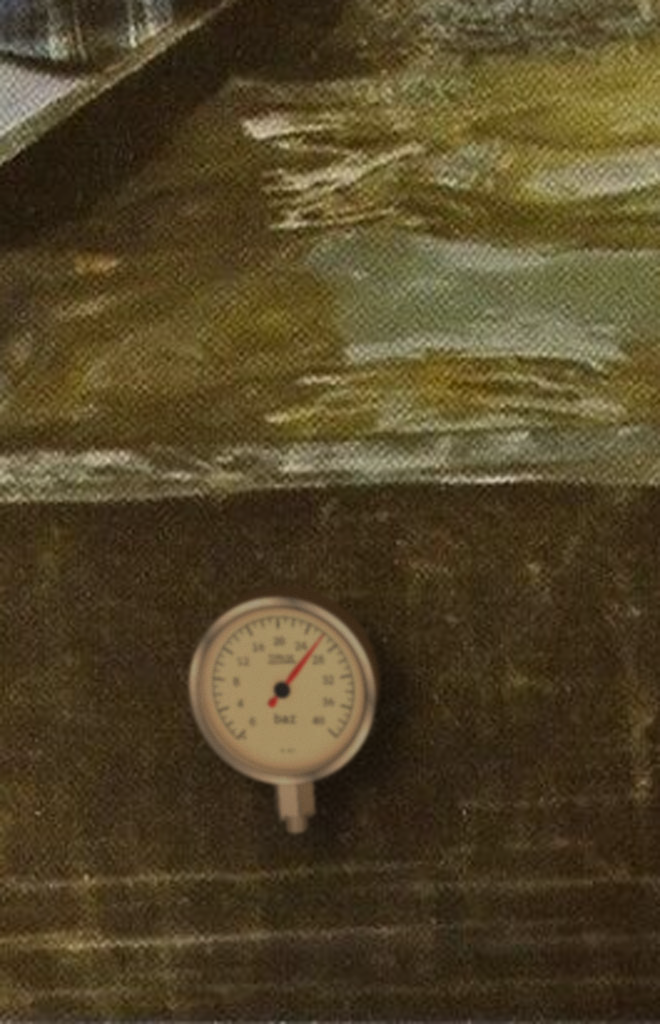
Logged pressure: 26 bar
